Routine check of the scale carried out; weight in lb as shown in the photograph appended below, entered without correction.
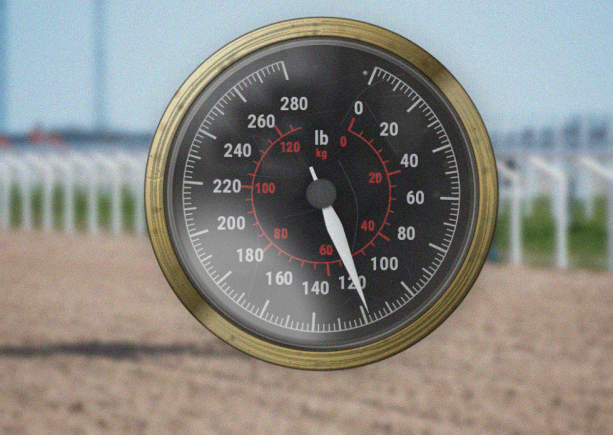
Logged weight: 118 lb
